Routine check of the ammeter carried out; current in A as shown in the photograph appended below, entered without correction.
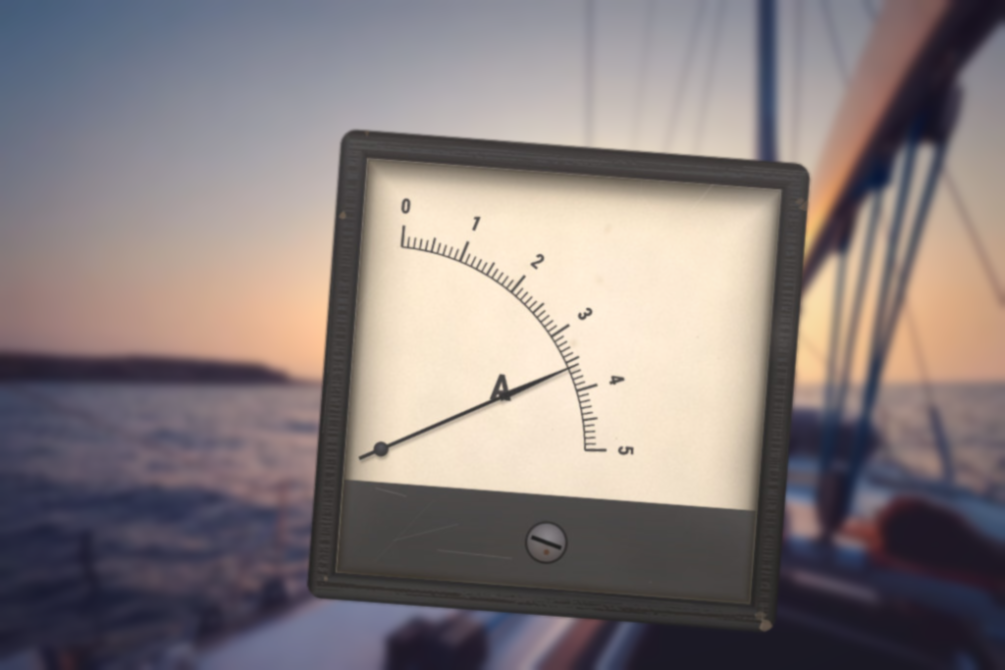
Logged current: 3.6 A
